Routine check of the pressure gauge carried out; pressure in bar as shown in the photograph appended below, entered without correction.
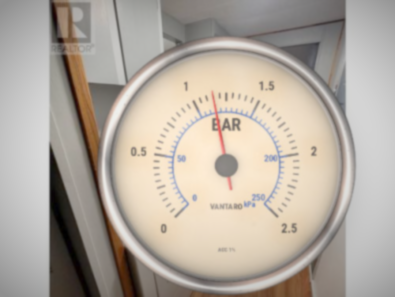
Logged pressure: 1.15 bar
